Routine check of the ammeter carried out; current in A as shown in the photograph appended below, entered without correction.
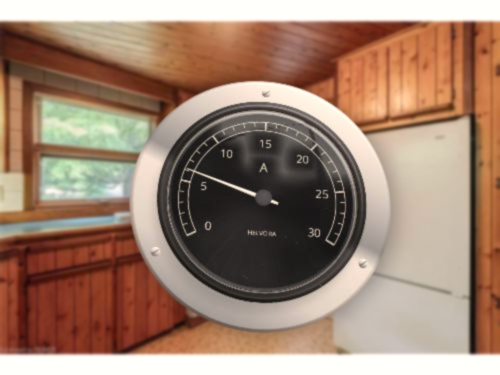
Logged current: 6 A
